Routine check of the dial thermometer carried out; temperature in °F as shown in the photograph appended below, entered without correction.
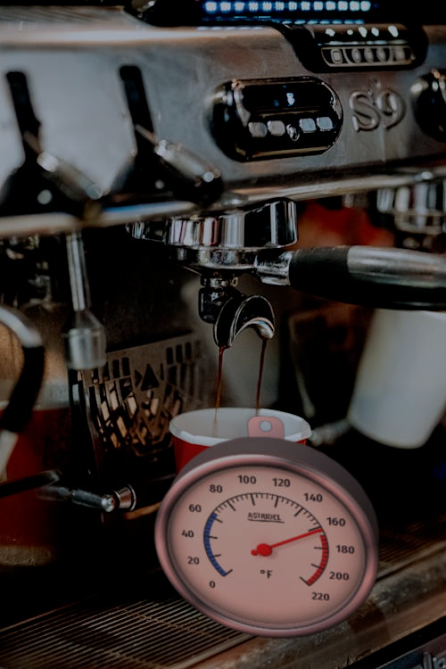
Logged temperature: 160 °F
